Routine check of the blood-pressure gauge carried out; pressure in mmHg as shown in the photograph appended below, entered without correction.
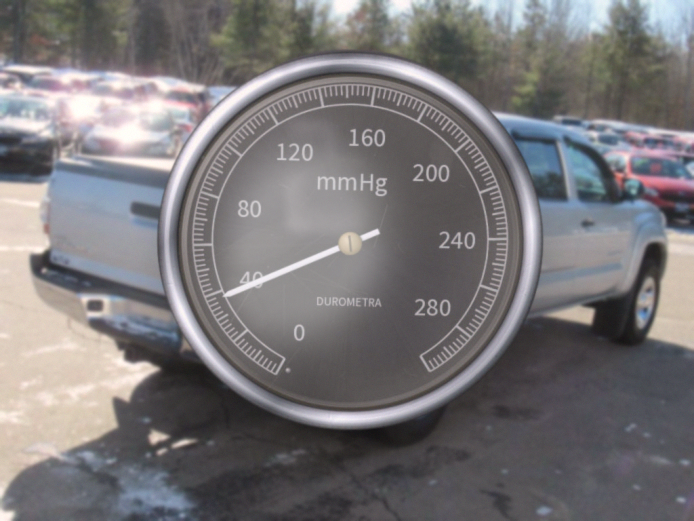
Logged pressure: 38 mmHg
